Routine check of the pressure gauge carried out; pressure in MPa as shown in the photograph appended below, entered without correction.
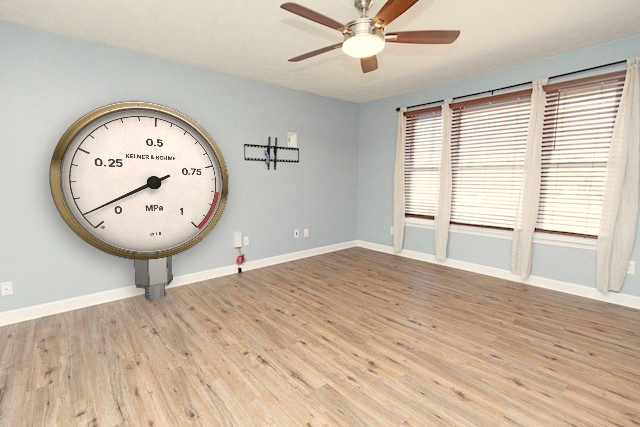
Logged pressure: 0.05 MPa
